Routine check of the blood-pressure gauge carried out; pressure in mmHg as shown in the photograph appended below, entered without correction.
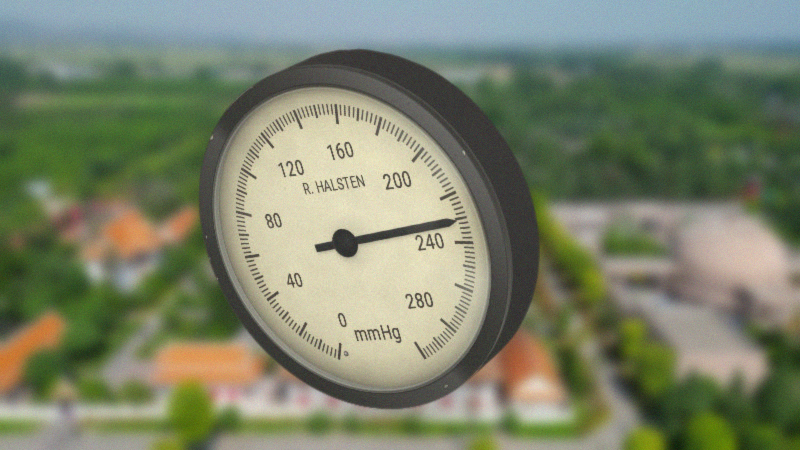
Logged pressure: 230 mmHg
